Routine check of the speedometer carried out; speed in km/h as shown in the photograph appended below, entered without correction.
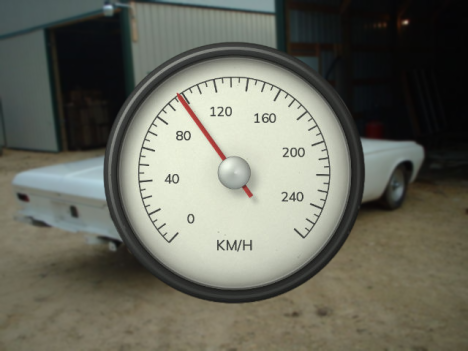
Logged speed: 97.5 km/h
